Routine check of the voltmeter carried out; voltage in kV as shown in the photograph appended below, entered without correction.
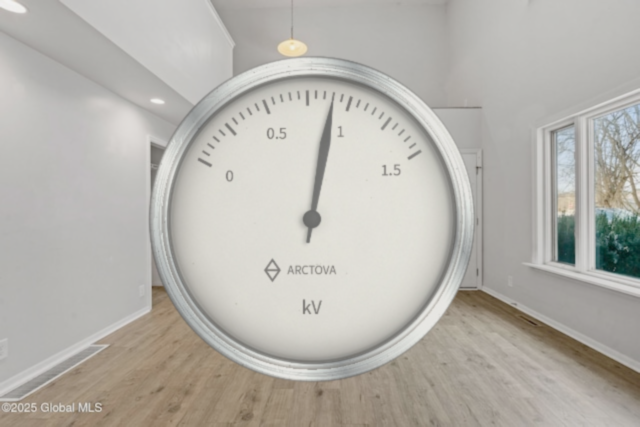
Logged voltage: 0.9 kV
